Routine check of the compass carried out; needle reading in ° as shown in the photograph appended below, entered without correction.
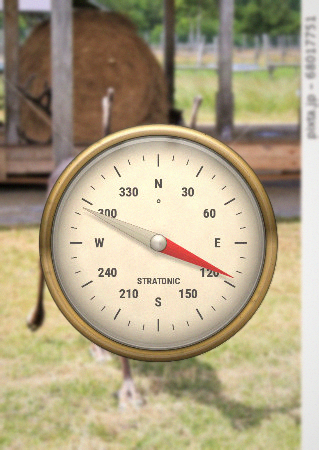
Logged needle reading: 115 °
